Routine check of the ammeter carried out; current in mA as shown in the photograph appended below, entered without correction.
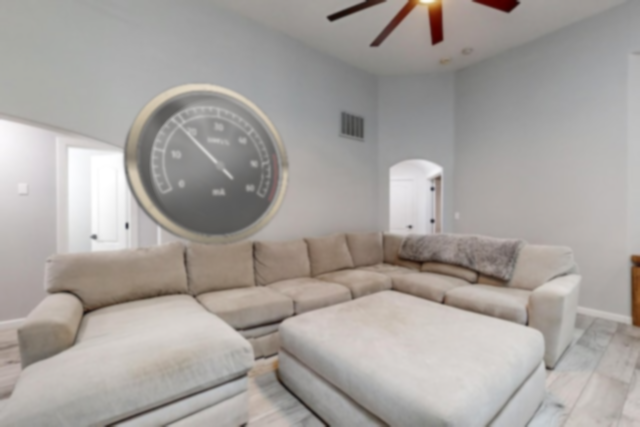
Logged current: 18 mA
